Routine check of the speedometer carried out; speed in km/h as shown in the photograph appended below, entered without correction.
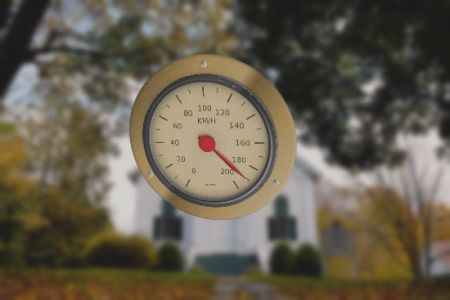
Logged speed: 190 km/h
